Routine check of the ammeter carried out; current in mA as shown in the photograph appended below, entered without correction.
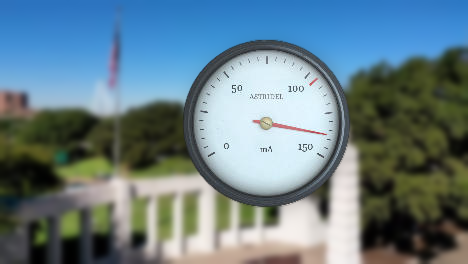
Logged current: 137.5 mA
